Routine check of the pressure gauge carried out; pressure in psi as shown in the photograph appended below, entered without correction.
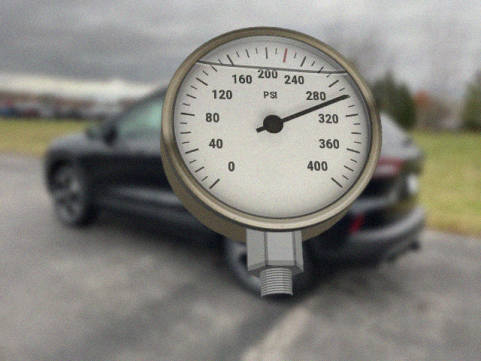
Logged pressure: 300 psi
